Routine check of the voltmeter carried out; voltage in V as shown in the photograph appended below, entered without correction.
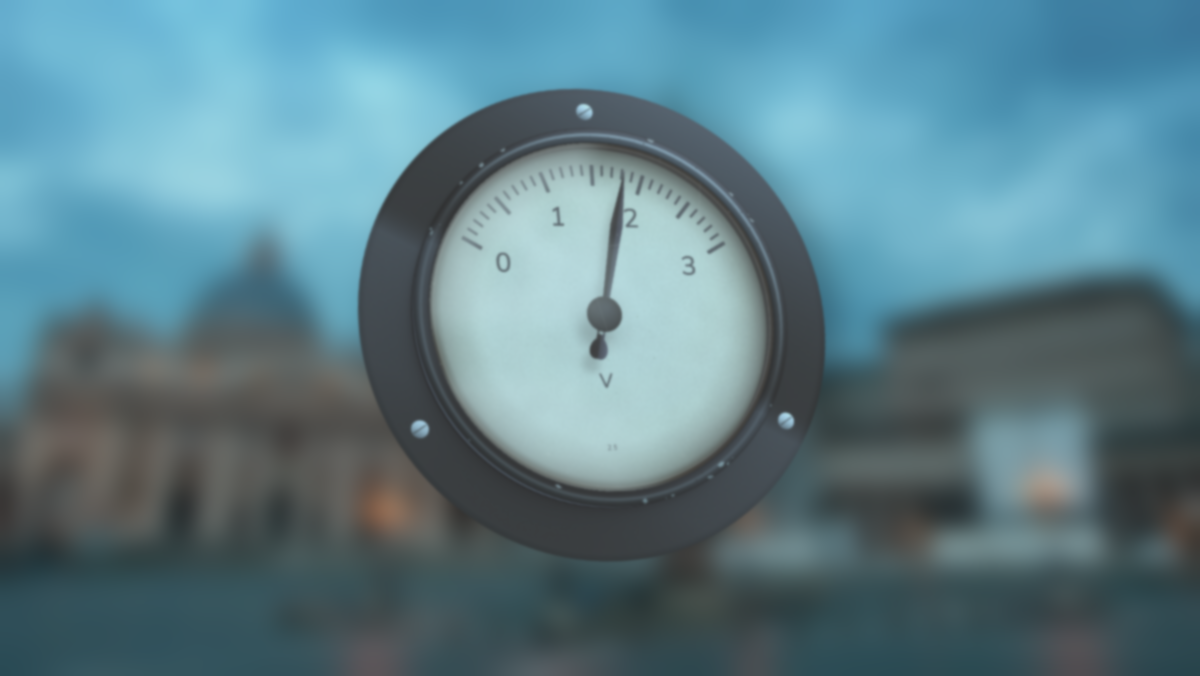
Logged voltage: 1.8 V
